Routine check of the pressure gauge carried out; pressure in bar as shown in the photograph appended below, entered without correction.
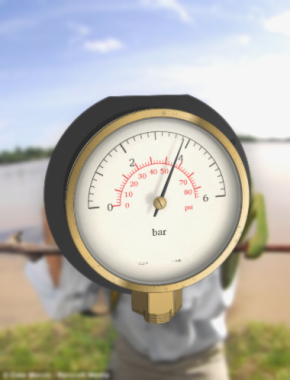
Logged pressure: 3.8 bar
